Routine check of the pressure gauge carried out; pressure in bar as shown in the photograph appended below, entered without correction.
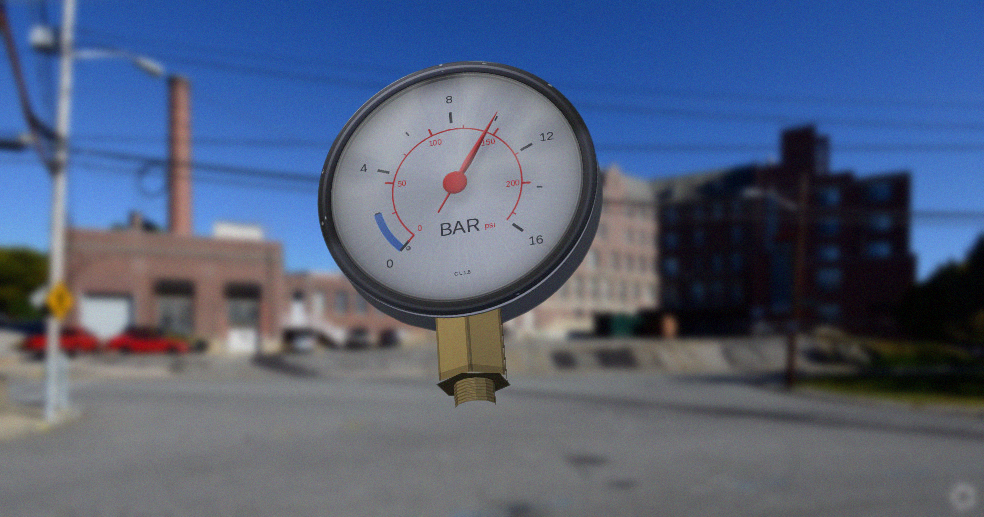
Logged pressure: 10 bar
